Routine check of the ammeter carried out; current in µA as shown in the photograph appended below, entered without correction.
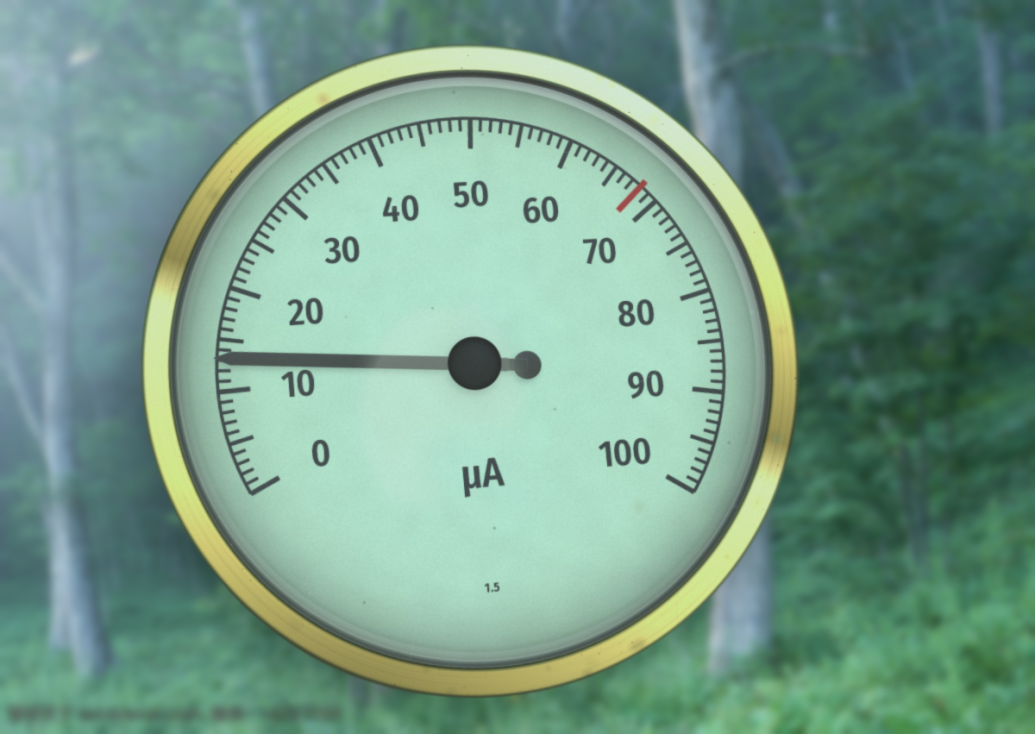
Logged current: 13 µA
